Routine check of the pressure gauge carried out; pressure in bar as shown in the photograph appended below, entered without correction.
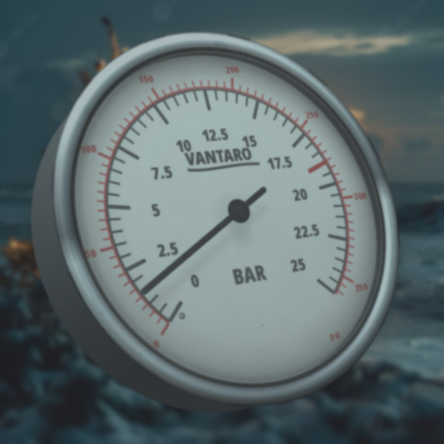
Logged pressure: 1.5 bar
